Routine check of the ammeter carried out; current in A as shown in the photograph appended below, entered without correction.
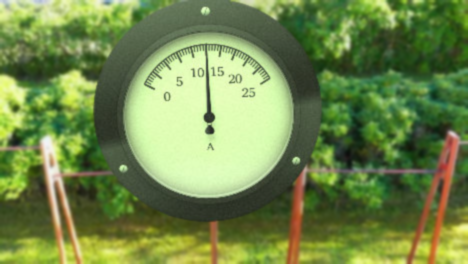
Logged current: 12.5 A
